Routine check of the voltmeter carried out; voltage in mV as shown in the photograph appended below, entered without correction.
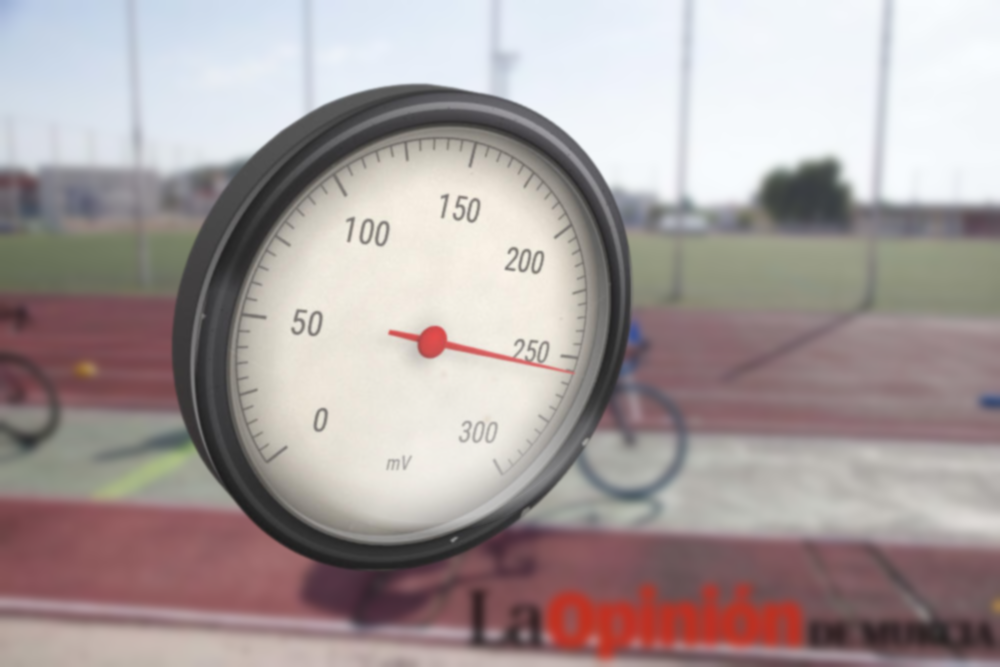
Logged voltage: 255 mV
